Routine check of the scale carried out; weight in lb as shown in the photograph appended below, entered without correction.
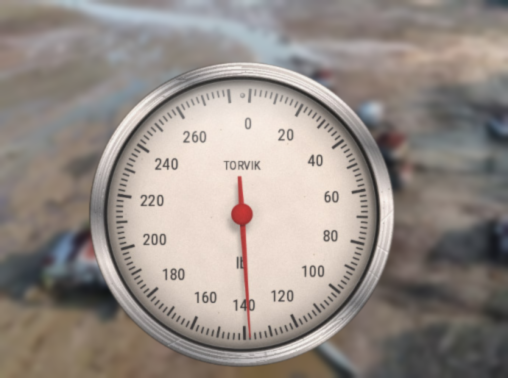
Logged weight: 138 lb
